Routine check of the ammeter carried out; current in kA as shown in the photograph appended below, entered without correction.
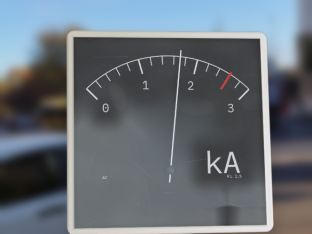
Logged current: 1.7 kA
